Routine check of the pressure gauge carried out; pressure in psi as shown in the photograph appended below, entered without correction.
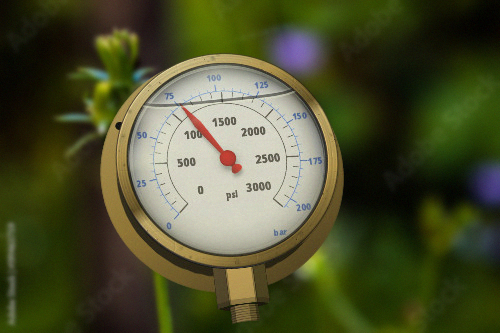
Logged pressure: 1100 psi
